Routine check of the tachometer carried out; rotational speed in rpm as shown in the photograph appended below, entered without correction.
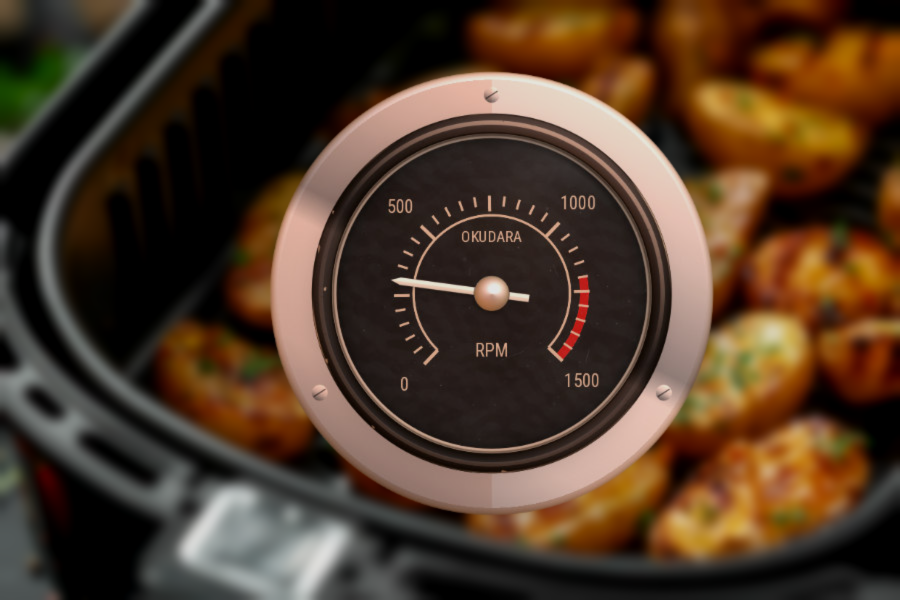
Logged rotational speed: 300 rpm
